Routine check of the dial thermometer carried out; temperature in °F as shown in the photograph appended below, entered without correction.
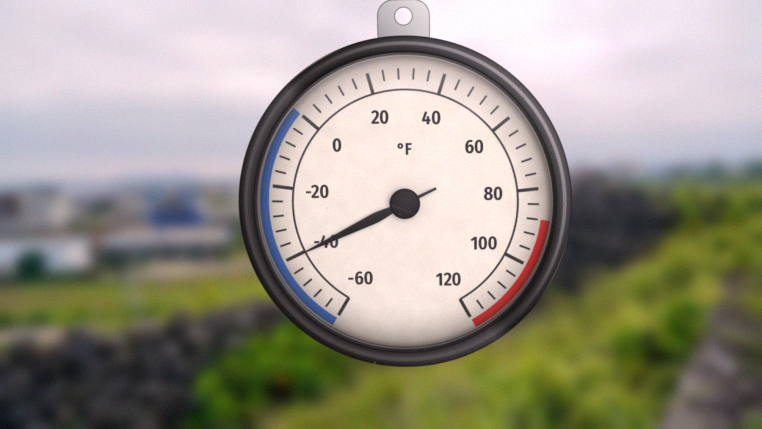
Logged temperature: -40 °F
